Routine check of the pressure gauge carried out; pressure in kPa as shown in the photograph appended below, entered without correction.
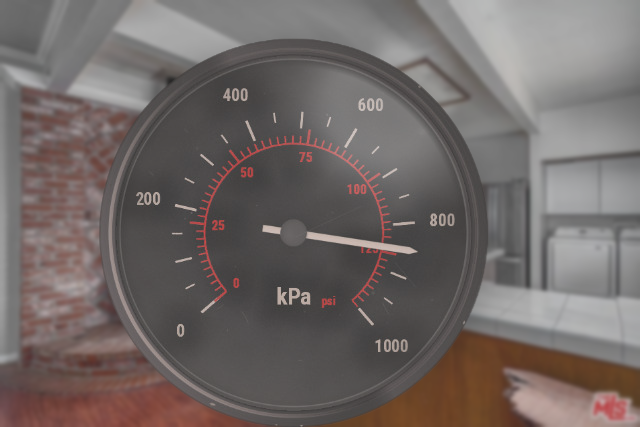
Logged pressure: 850 kPa
